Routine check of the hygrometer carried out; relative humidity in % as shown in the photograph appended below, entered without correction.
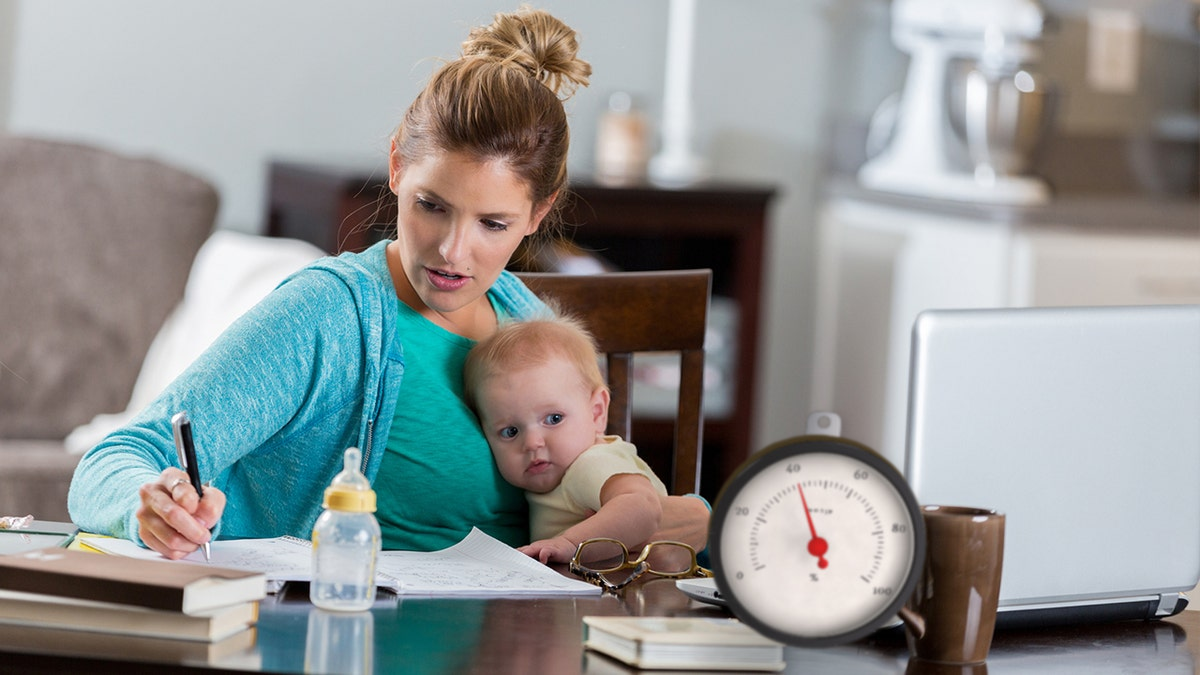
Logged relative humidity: 40 %
